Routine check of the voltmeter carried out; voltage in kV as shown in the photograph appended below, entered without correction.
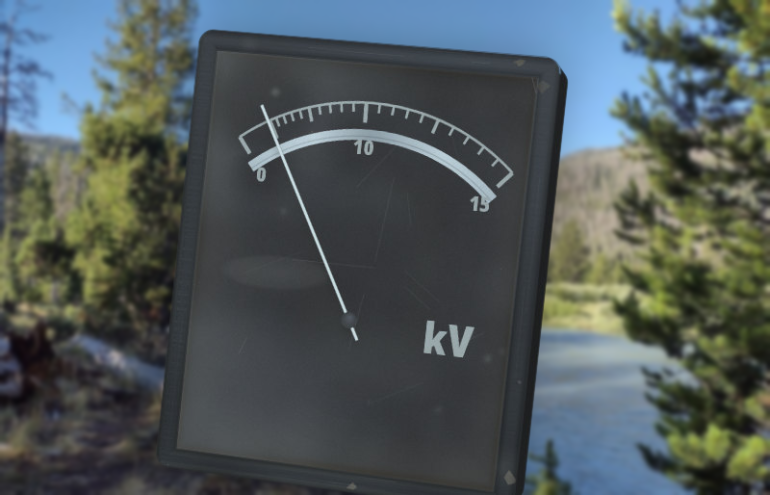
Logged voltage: 5 kV
